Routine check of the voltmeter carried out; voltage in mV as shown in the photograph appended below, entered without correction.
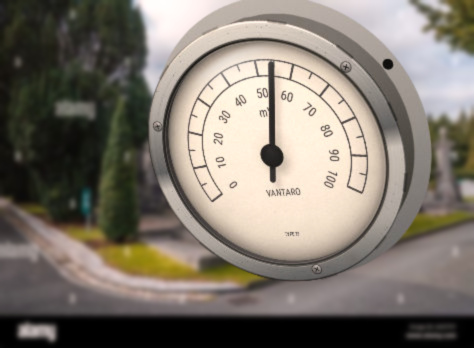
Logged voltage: 55 mV
